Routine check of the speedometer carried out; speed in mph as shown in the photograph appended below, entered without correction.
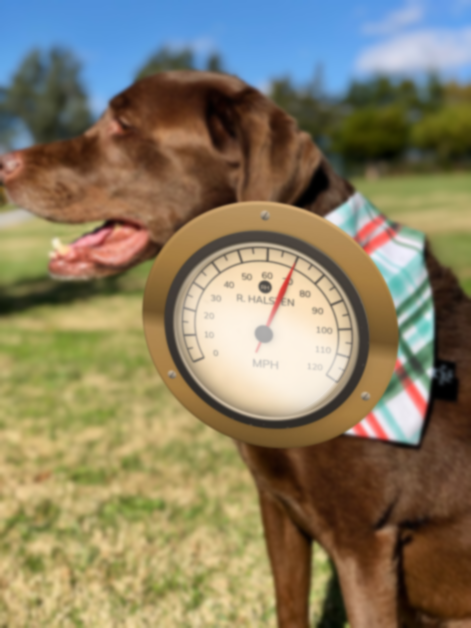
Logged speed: 70 mph
